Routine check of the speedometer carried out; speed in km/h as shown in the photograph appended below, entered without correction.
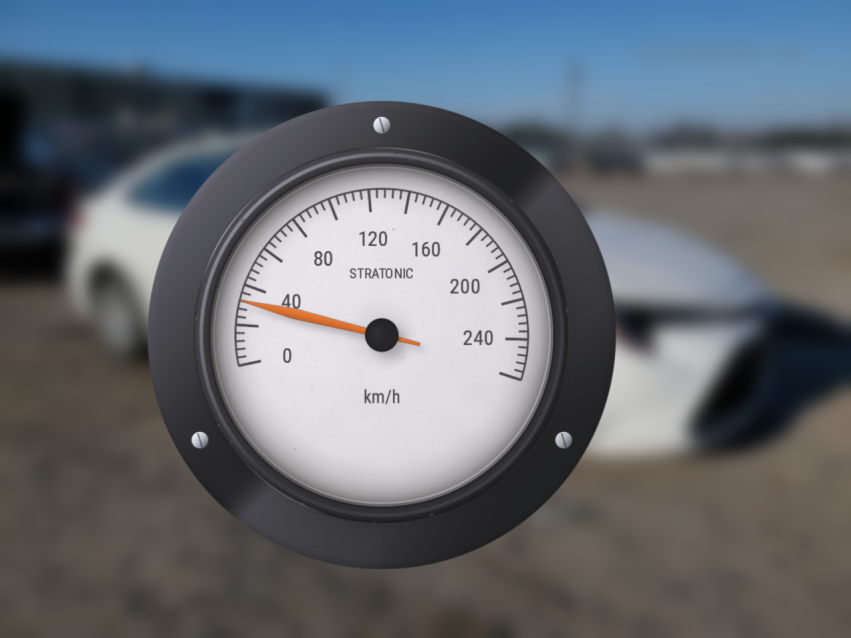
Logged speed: 32 km/h
